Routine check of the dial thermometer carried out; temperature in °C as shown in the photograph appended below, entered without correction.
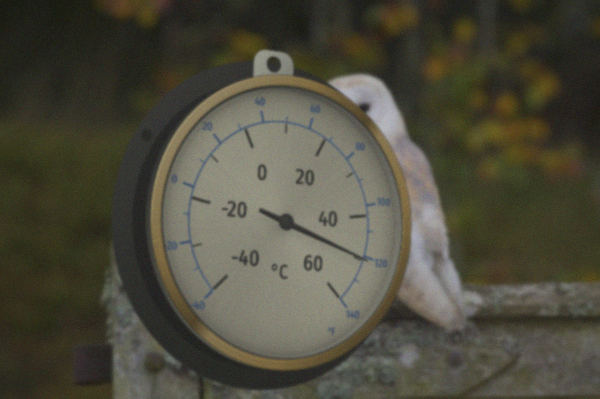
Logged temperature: 50 °C
